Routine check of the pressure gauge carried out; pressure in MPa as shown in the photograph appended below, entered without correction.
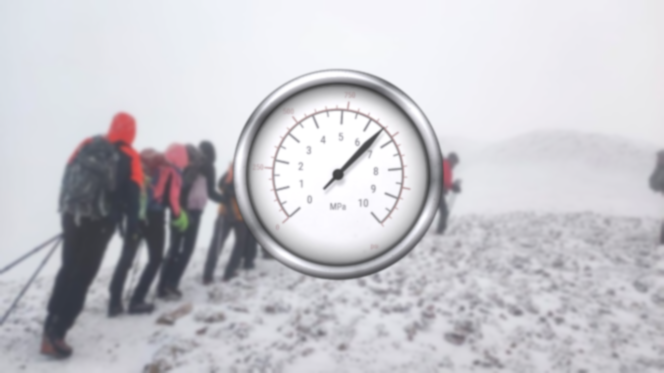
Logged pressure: 6.5 MPa
